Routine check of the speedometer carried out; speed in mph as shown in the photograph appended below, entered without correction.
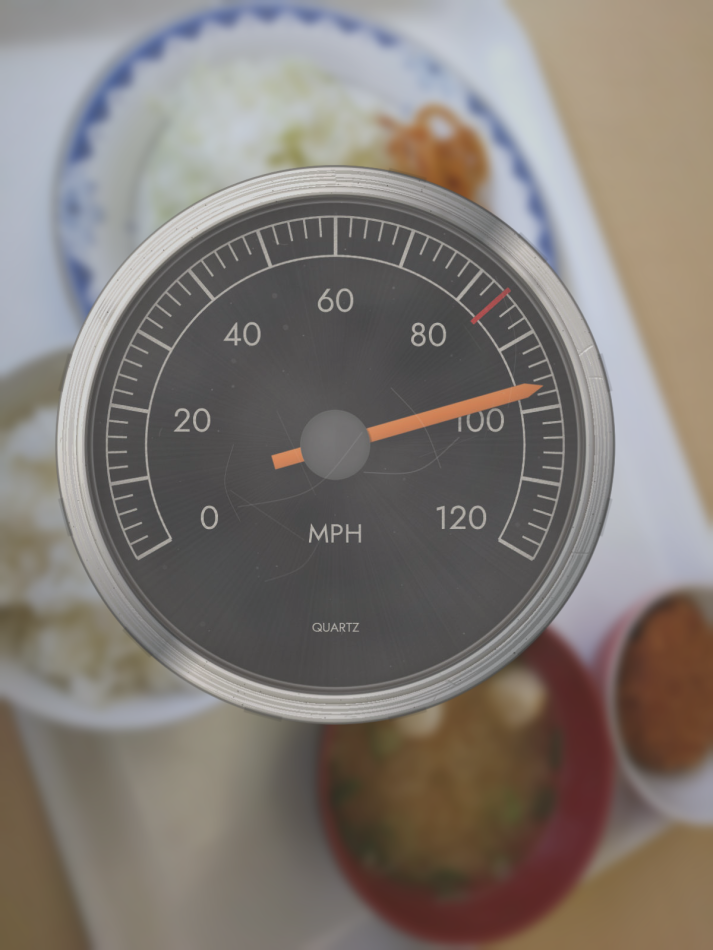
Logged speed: 97 mph
